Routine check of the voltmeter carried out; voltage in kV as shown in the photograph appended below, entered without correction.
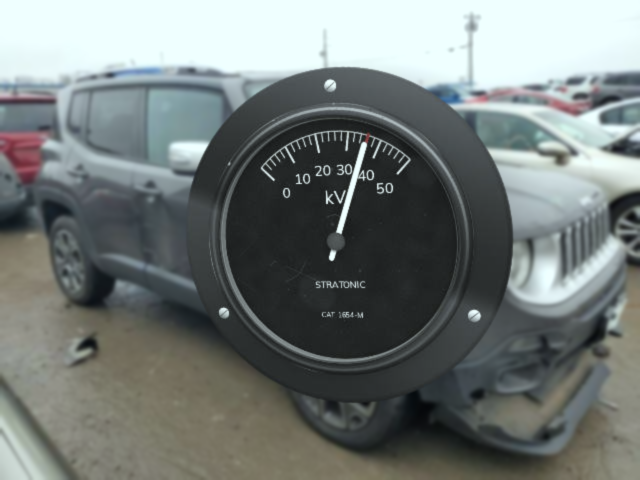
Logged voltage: 36 kV
